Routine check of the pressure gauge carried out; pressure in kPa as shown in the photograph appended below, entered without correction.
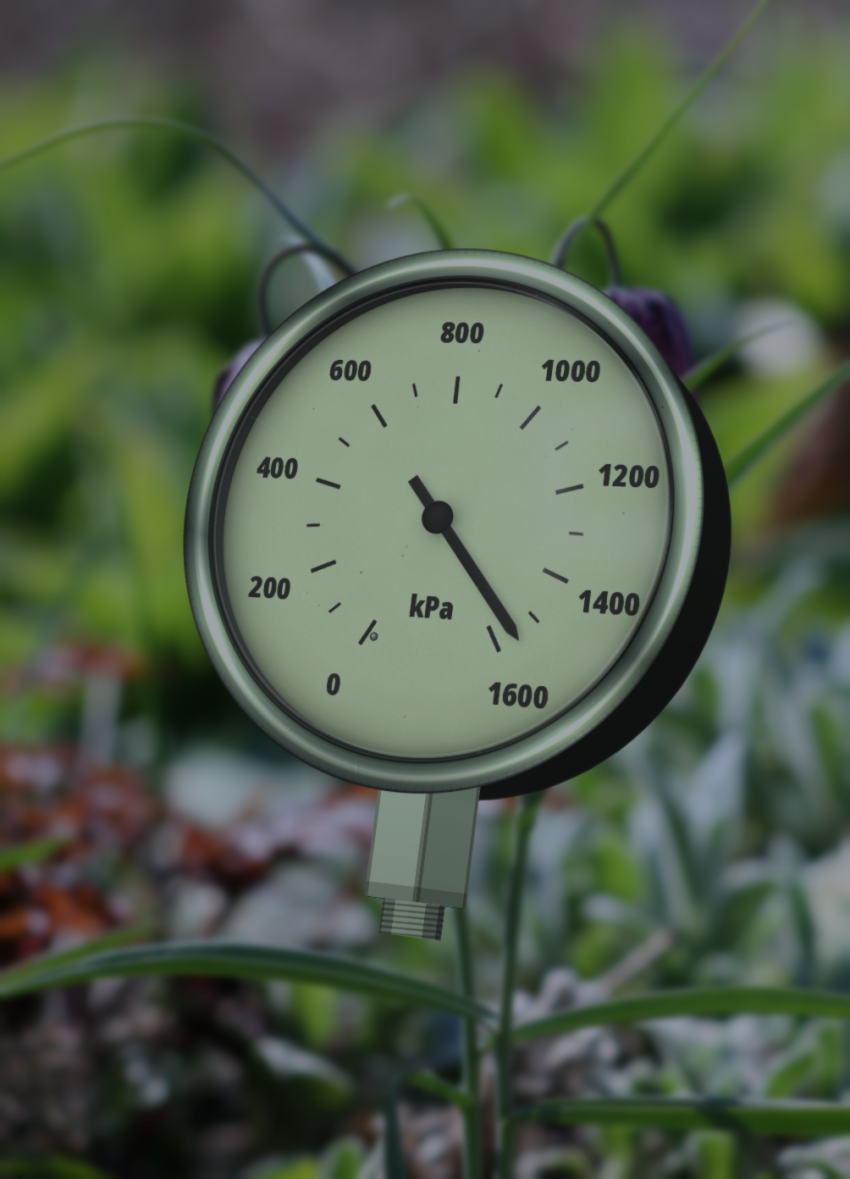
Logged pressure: 1550 kPa
